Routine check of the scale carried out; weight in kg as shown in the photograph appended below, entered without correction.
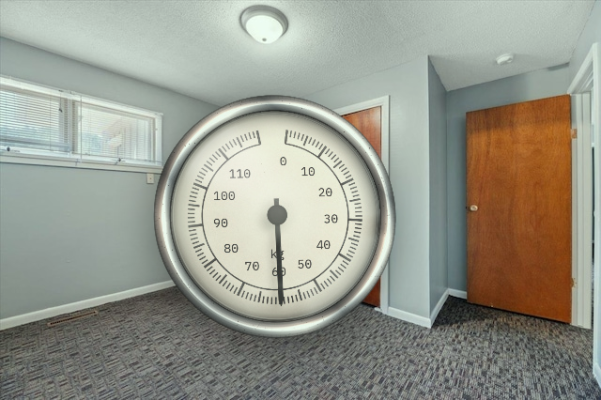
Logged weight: 60 kg
